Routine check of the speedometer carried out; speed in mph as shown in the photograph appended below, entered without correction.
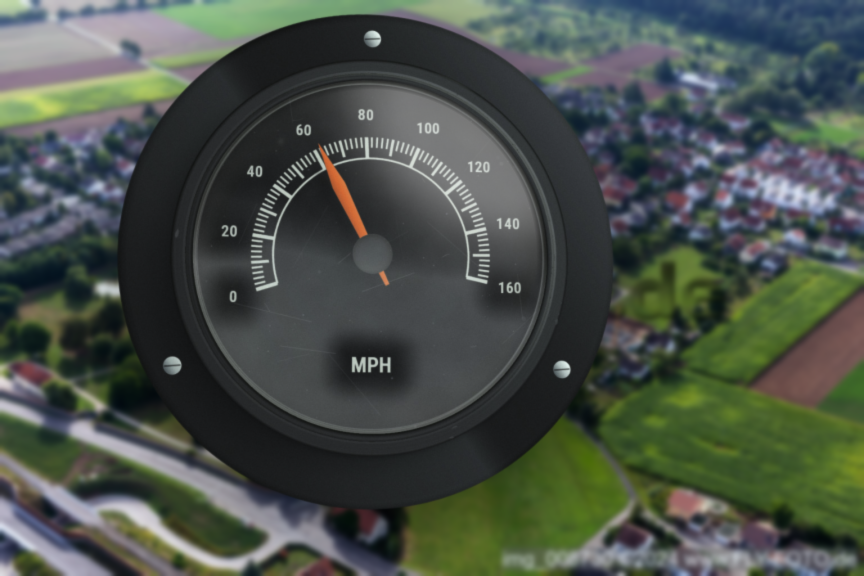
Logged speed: 62 mph
